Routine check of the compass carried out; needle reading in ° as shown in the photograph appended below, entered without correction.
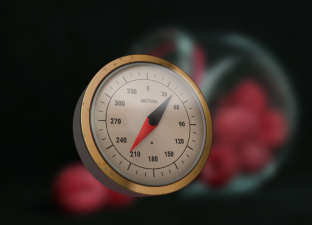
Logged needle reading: 220 °
